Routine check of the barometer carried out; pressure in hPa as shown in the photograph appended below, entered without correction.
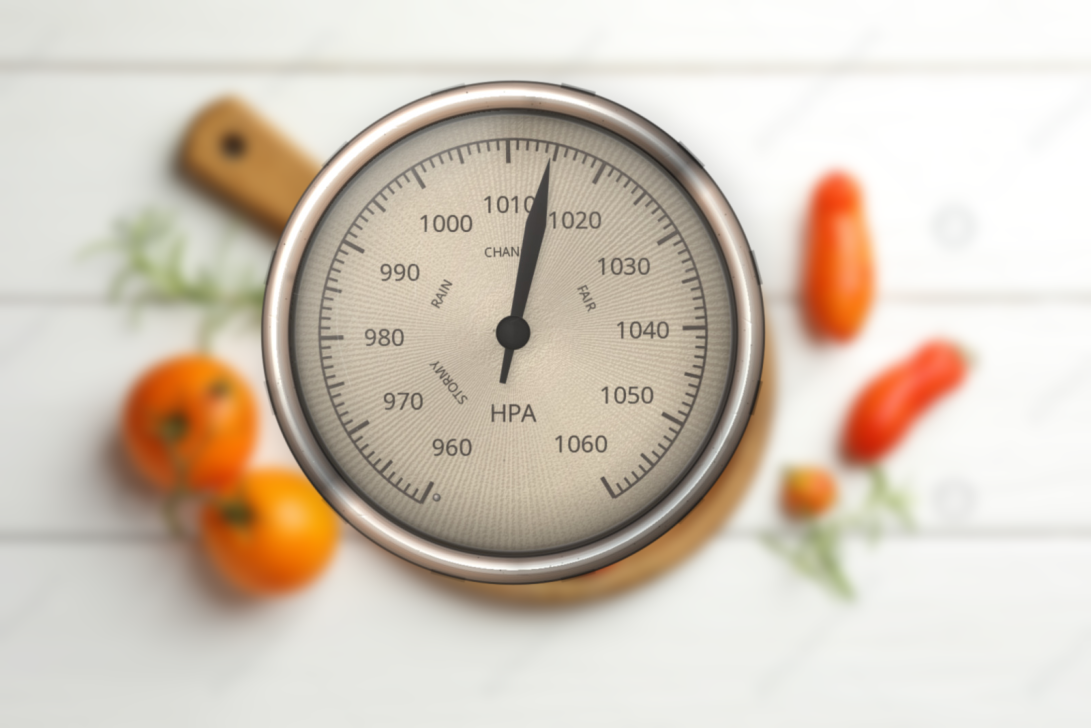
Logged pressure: 1014.5 hPa
